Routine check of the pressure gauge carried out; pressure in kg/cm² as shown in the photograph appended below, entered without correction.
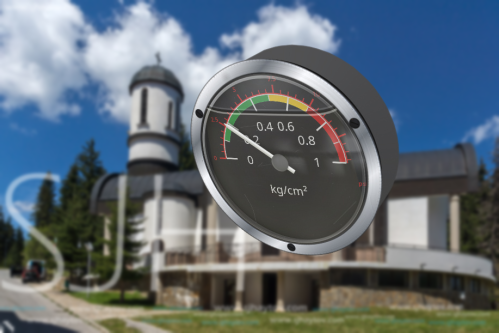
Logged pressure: 0.2 kg/cm²
